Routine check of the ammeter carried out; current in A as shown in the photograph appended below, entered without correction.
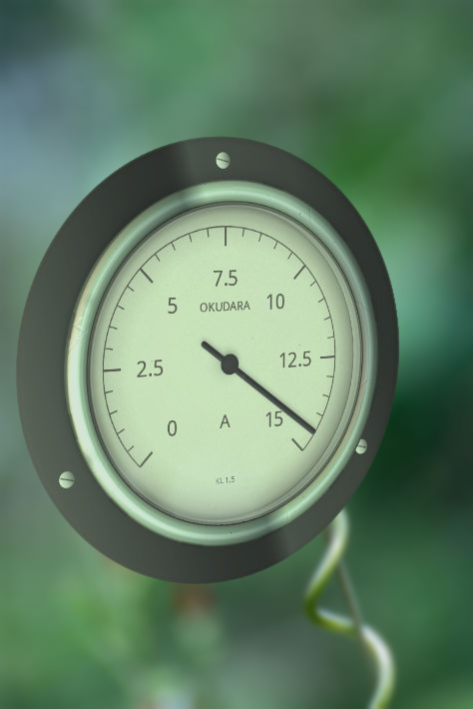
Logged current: 14.5 A
